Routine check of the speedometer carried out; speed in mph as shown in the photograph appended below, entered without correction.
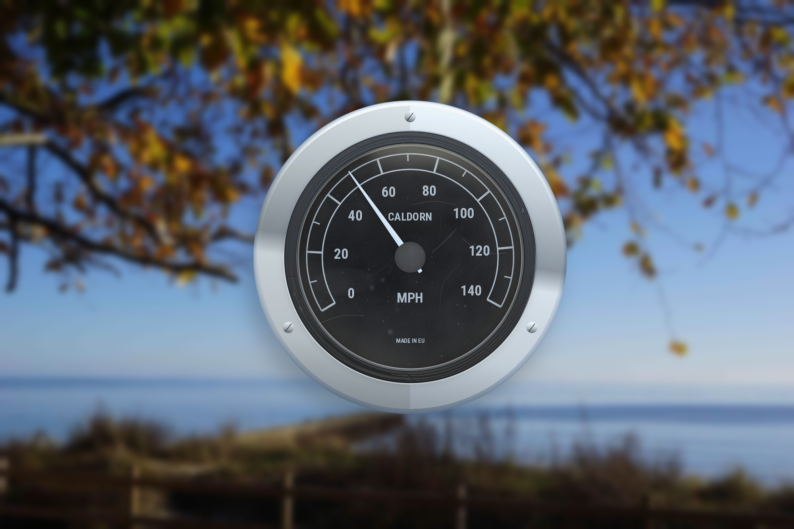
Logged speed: 50 mph
